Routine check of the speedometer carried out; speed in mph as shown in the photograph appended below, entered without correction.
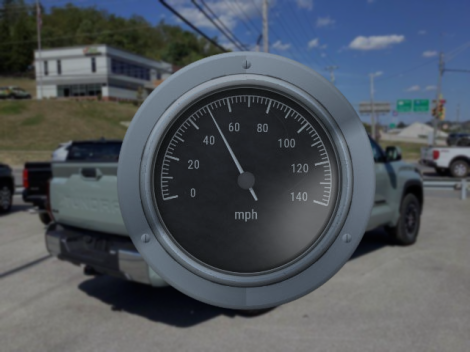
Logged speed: 50 mph
